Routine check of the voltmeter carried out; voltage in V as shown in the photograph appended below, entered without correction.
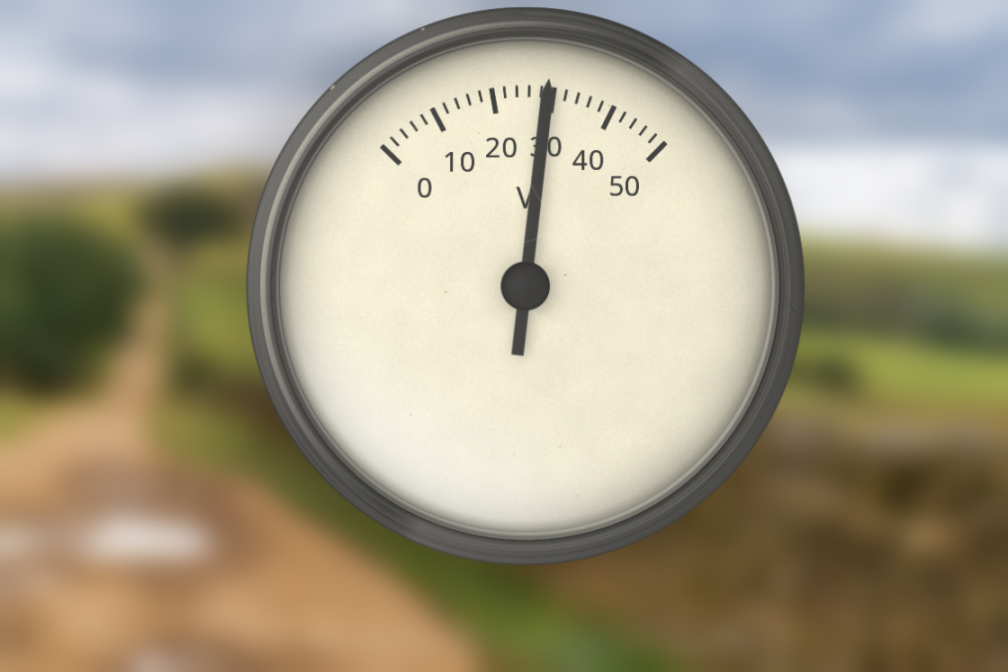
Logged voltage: 29 V
